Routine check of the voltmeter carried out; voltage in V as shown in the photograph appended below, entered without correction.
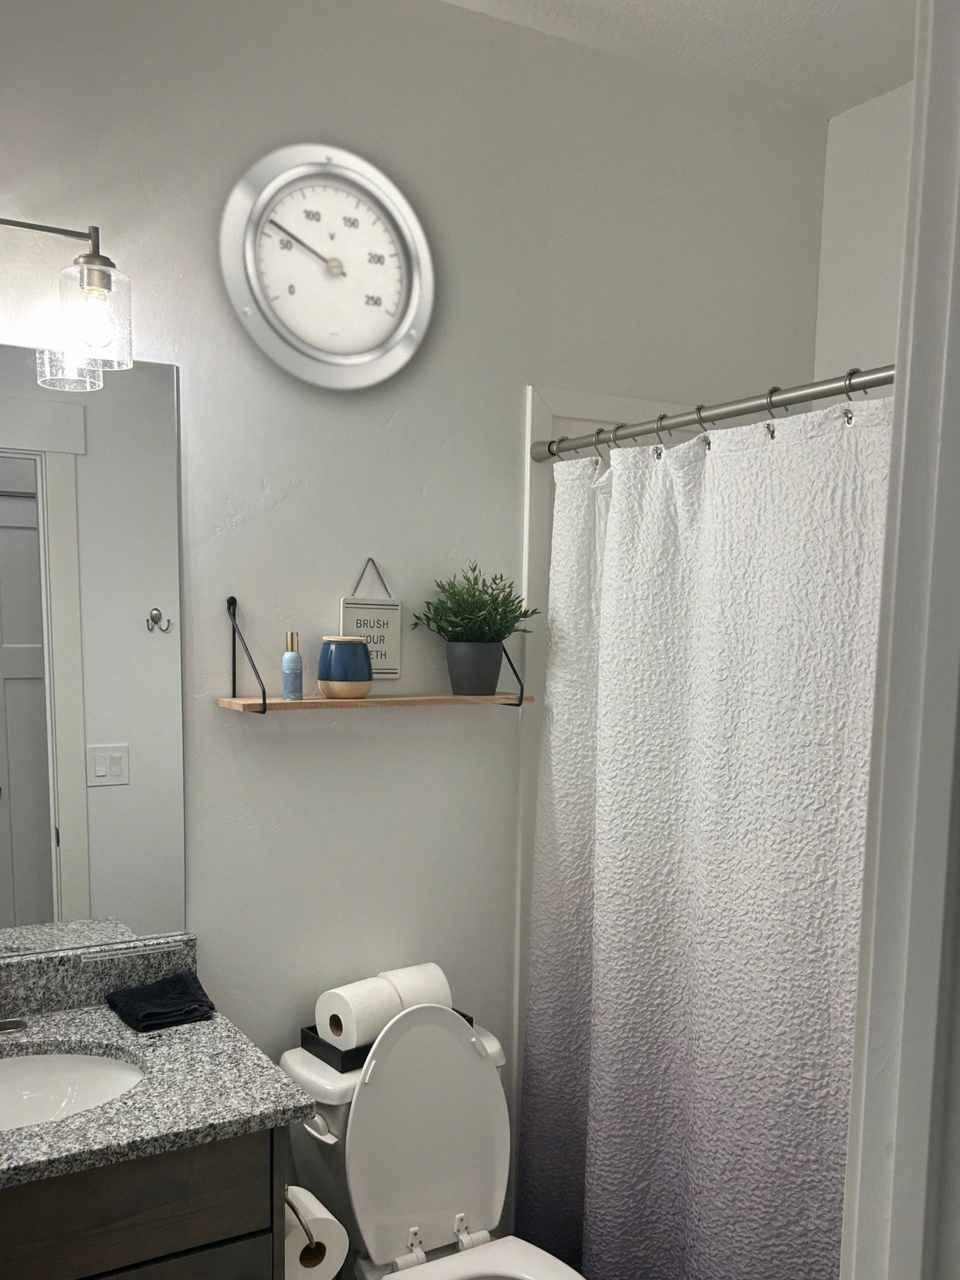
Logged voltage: 60 V
